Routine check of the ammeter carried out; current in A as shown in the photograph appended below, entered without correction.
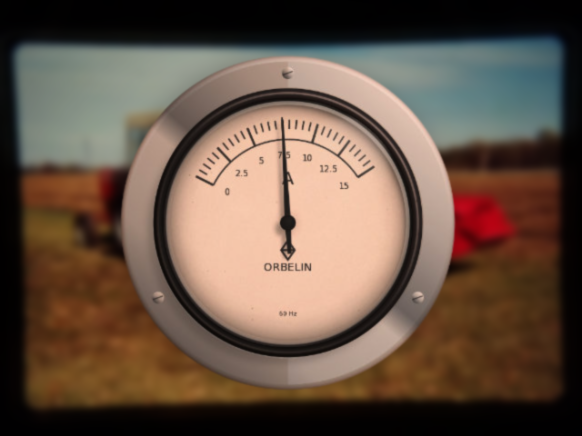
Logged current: 7.5 A
